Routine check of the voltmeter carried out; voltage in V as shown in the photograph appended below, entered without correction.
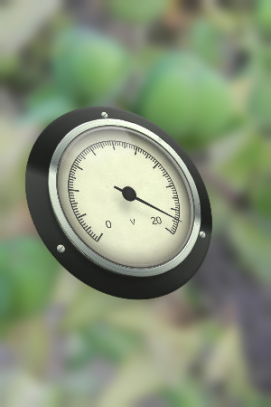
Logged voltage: 19 V
